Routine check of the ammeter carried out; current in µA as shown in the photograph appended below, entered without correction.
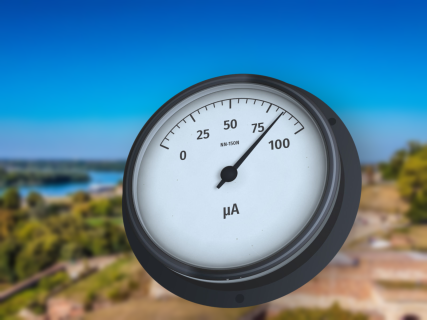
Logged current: 85 µA
